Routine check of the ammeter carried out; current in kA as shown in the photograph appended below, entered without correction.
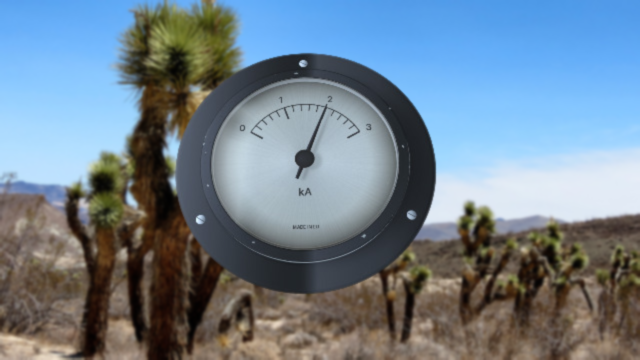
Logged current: 2 kA
